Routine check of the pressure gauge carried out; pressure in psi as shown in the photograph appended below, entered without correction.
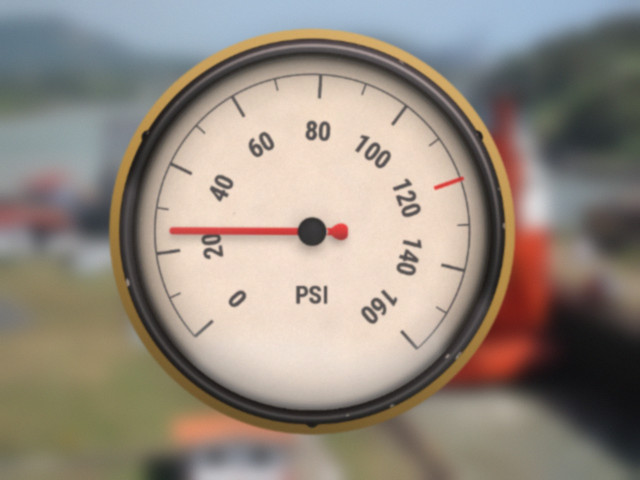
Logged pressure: 25 psi
